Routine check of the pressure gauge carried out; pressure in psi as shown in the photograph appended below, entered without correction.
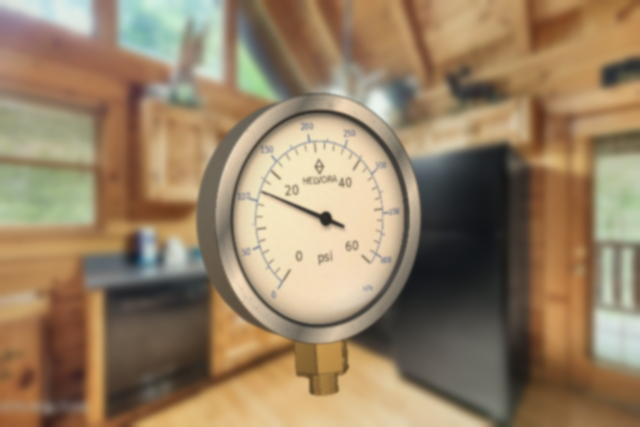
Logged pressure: 16 psi
